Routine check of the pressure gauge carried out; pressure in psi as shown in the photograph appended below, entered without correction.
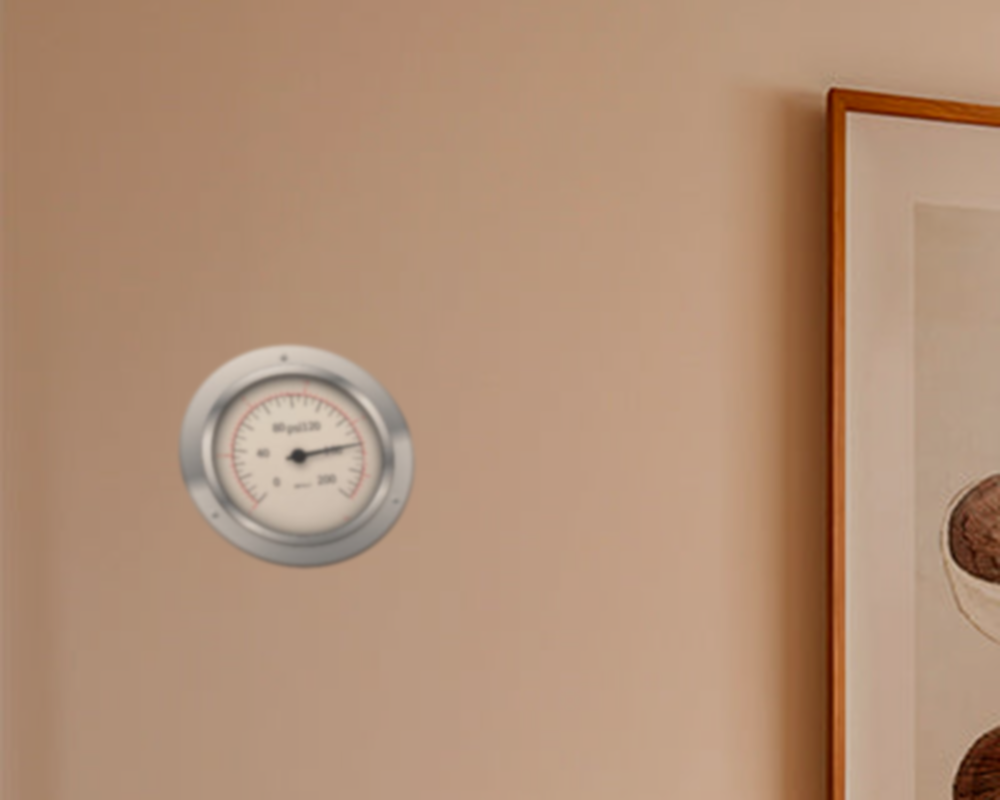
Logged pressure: 160 psi
